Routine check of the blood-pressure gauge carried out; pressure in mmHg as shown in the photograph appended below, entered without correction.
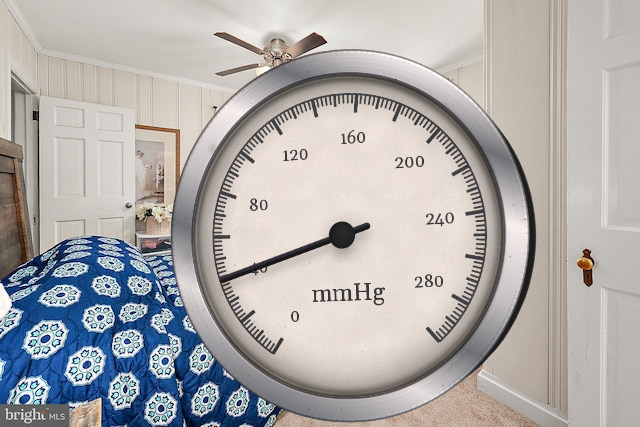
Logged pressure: 40 mmHg
